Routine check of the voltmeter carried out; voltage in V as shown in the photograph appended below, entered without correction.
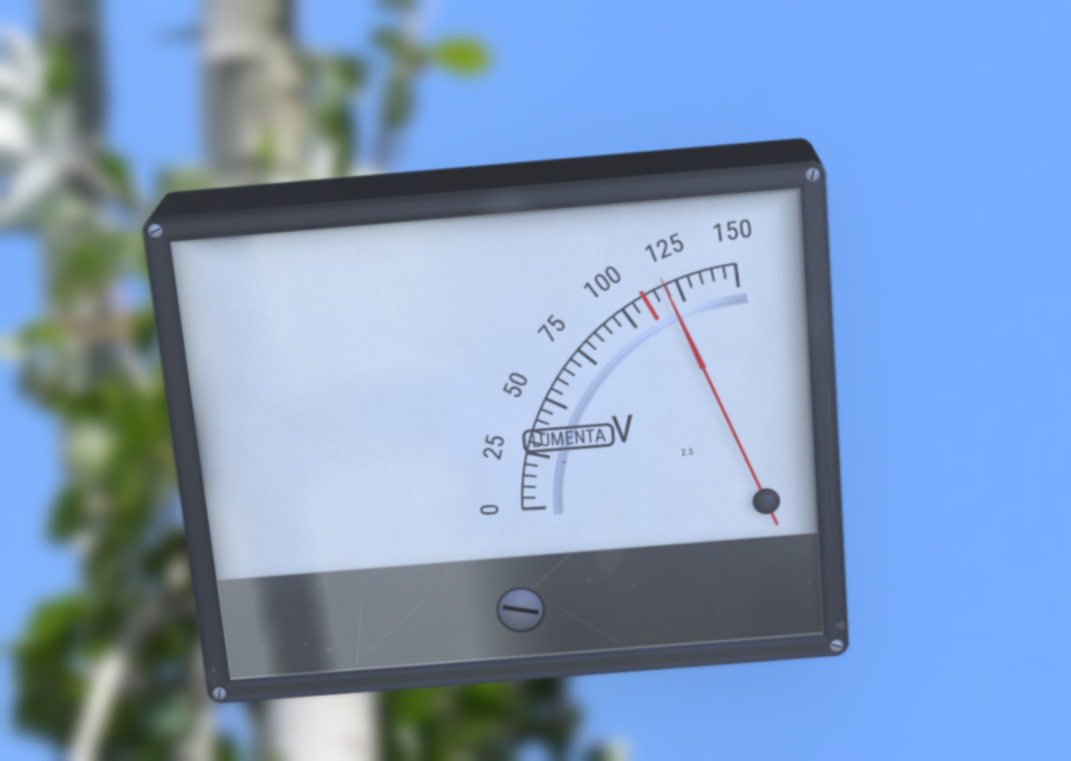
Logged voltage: 120 V
